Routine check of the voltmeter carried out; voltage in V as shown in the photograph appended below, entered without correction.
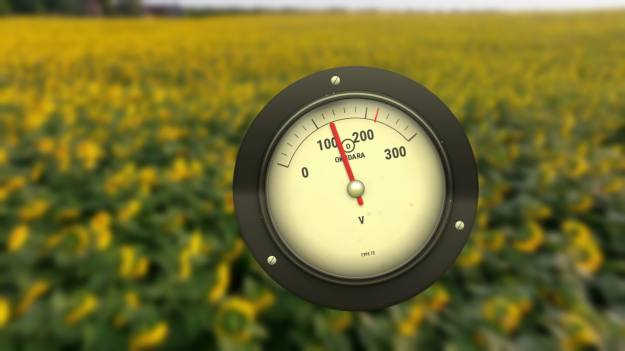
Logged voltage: 130 V
